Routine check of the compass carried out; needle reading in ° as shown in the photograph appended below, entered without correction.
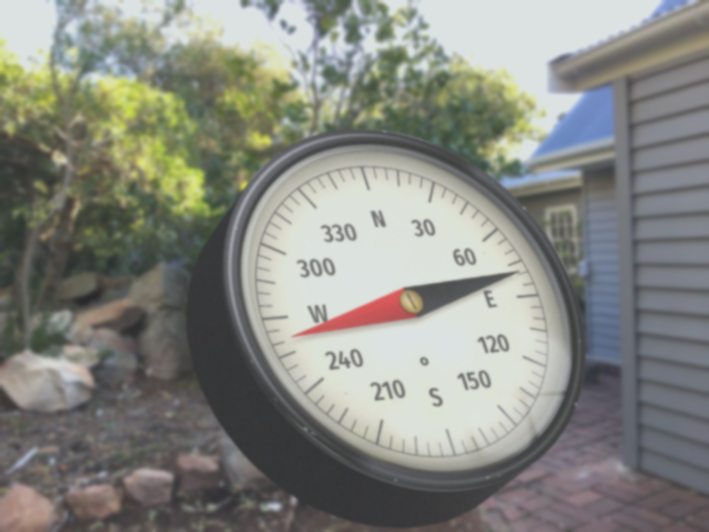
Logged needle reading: 260 °
